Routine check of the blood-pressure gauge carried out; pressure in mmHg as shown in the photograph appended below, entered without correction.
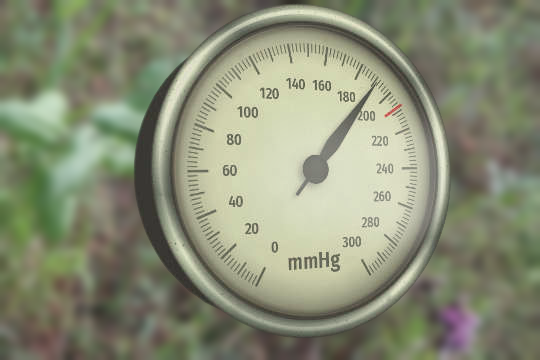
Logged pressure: 190 mmHg
